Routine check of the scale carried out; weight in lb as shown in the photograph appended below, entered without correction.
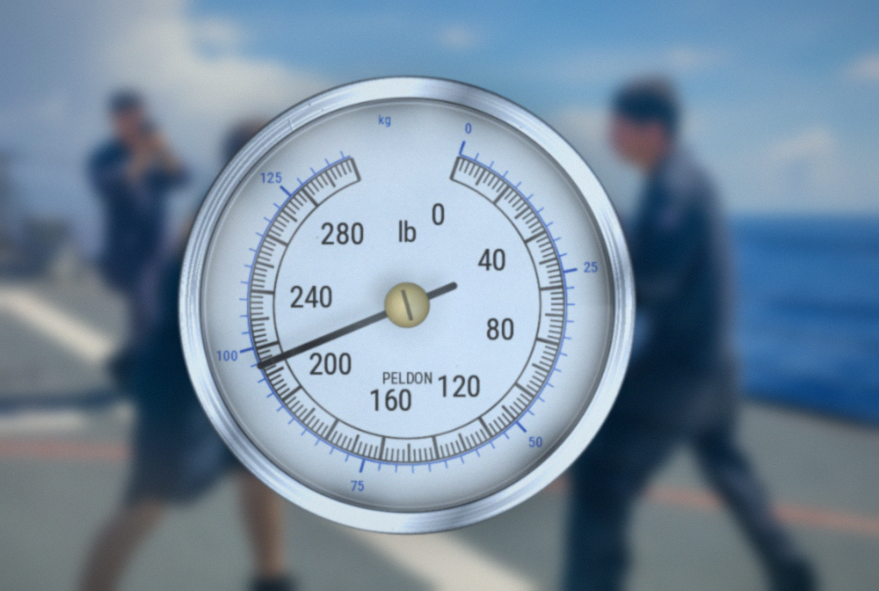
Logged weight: 214 lb
